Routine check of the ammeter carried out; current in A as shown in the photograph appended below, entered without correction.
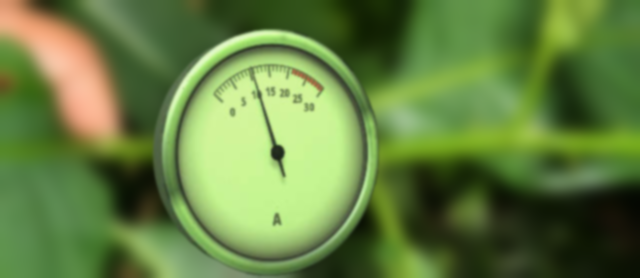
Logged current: 10 A
